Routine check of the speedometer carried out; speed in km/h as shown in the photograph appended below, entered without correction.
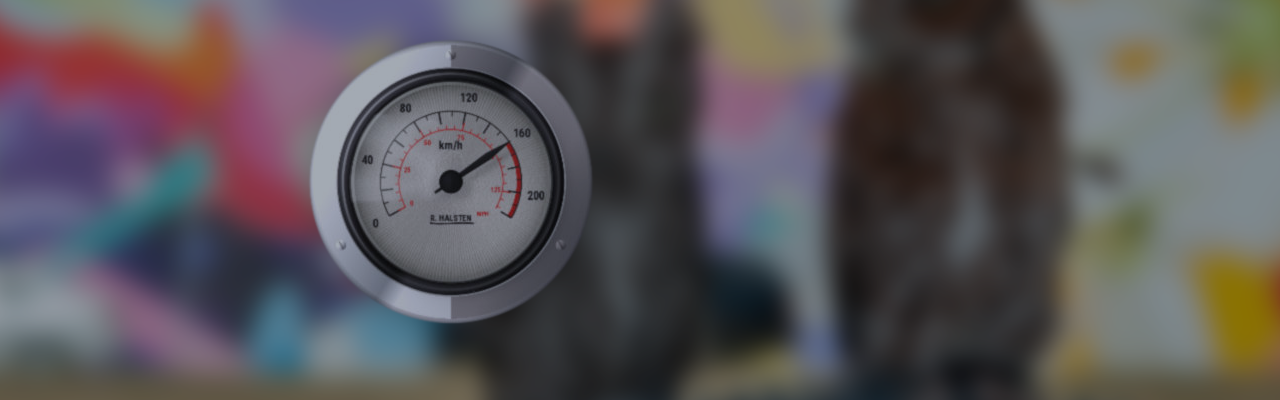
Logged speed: 160 km/h
